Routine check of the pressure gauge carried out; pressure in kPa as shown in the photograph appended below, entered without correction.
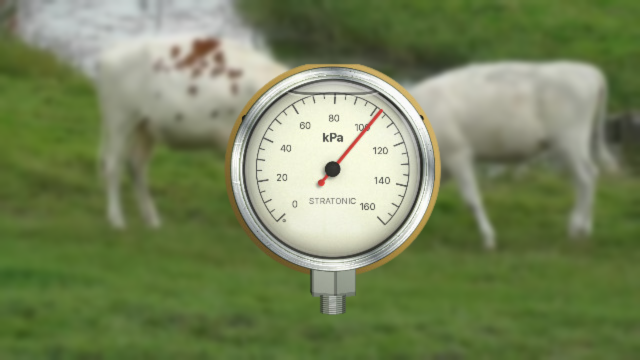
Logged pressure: 102.5 kPa
